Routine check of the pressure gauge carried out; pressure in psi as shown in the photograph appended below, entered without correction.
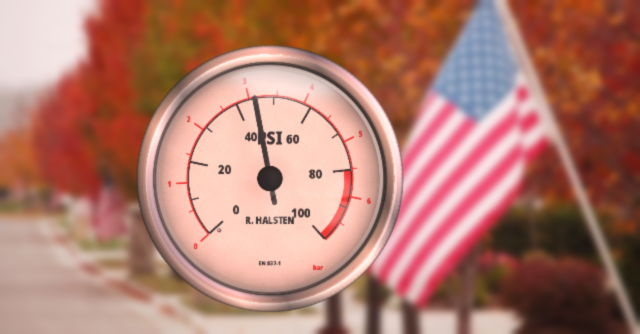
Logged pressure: 45 psi
